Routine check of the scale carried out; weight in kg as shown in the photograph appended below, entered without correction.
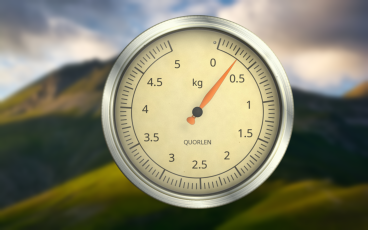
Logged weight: 0.3 kg
